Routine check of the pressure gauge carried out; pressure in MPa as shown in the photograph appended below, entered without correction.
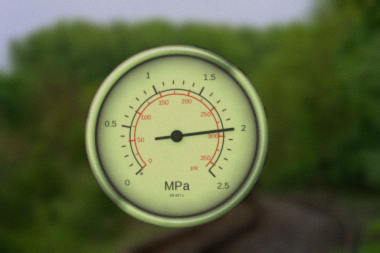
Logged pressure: 2 MPa
